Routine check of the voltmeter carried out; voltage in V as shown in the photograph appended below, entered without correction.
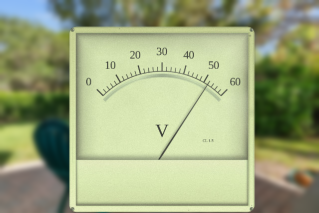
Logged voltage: 52 V
